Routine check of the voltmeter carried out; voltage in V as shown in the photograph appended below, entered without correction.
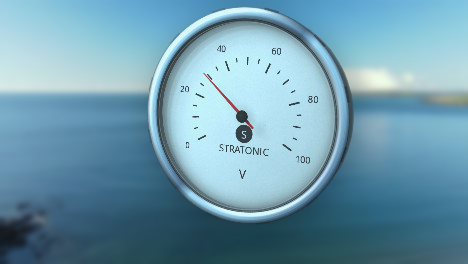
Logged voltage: 30 V
